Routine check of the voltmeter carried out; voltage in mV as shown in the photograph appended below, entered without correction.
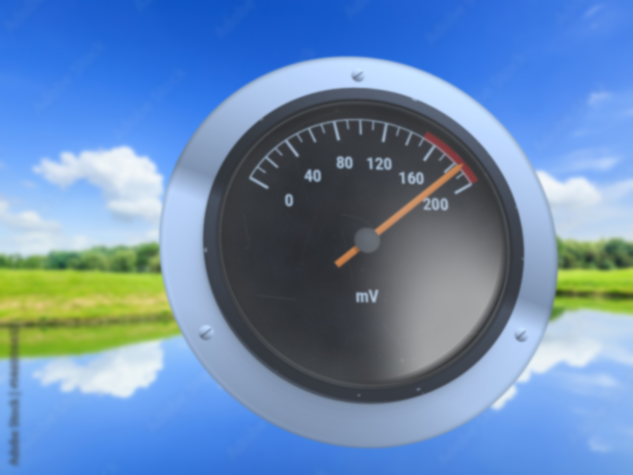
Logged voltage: 185 mV
